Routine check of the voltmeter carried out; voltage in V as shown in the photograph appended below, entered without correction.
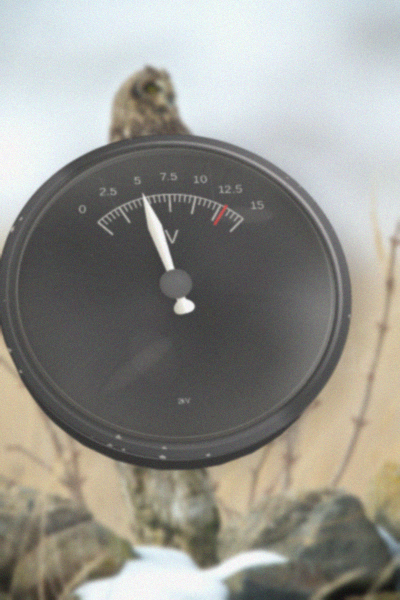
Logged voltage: 5 V
